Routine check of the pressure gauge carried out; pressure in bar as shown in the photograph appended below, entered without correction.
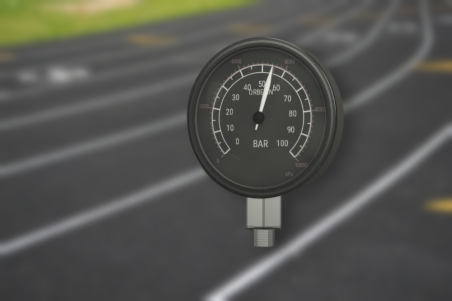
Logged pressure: 55 bar
